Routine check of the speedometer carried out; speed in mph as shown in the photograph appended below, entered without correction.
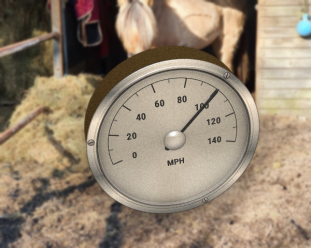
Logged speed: 100 mph
